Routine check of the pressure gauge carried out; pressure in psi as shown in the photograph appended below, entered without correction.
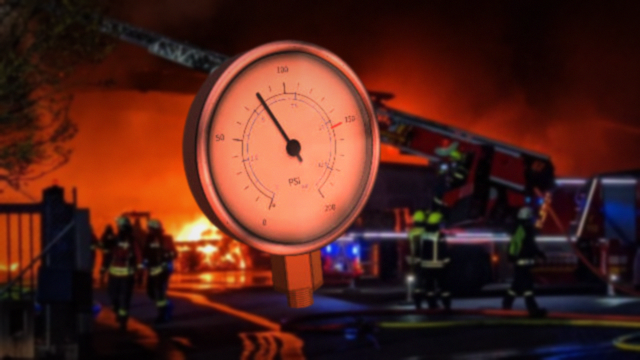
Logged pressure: 80 psi
